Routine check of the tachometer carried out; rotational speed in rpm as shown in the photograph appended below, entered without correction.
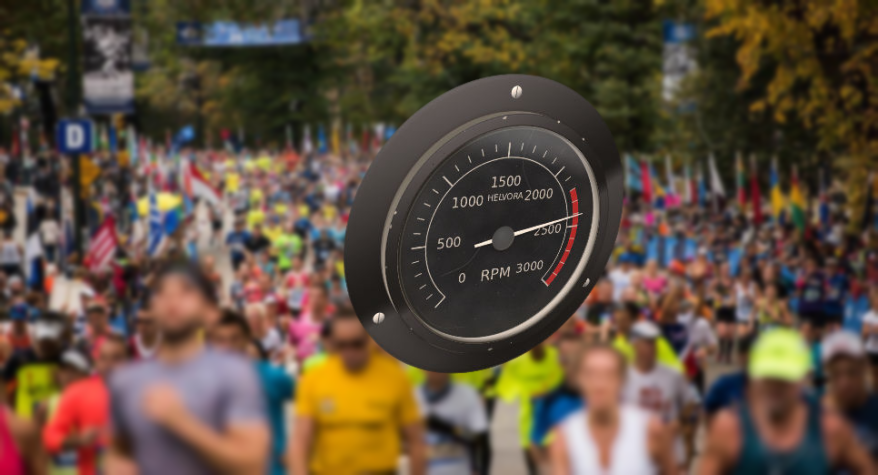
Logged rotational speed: 2400 rpm
